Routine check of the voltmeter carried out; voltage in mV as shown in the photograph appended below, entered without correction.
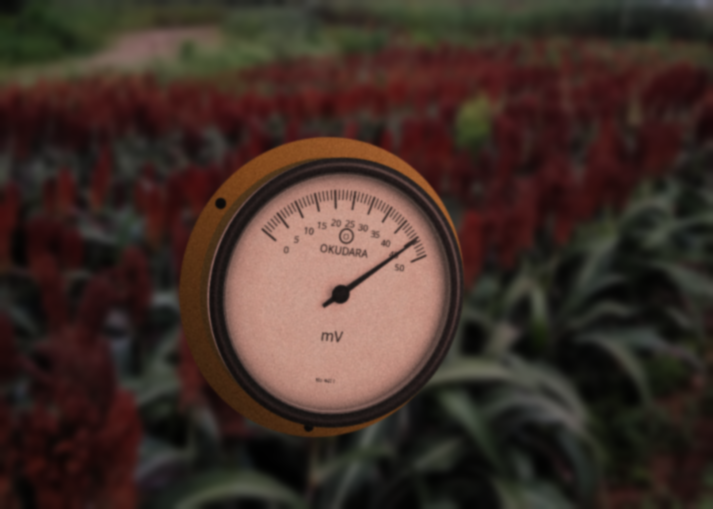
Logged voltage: 45 mV
